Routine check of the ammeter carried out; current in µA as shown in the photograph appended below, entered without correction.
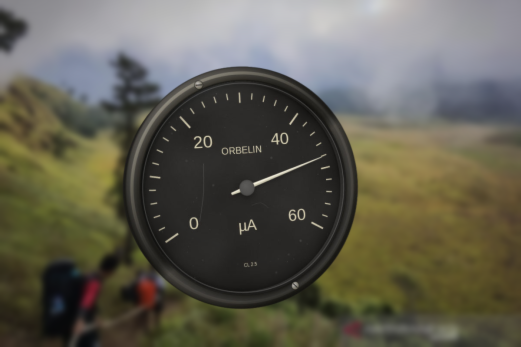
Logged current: 48 µA
